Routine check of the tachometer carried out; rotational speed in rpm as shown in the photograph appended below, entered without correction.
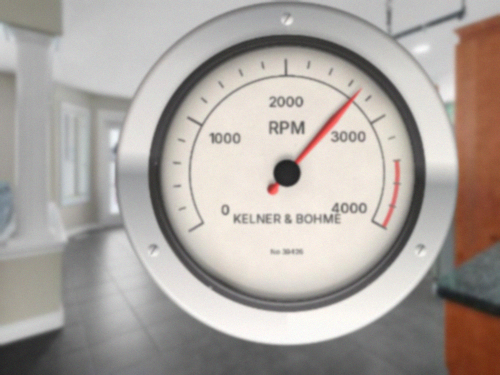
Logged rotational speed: 2700 rpm
